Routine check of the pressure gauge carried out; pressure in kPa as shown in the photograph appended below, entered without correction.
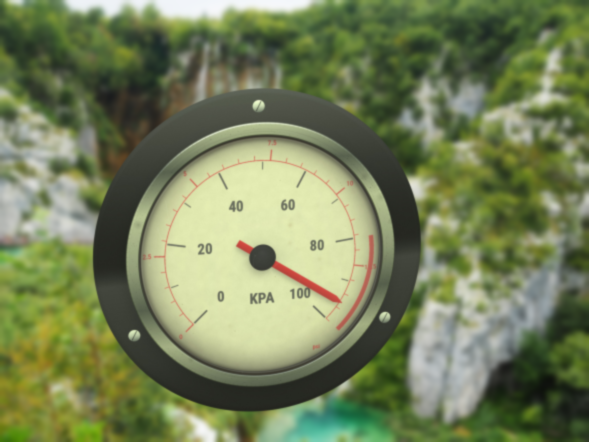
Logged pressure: 95 kPa
